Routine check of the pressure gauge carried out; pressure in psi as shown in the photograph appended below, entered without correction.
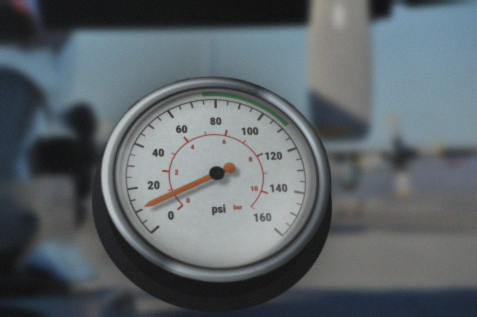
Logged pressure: 10 psi
